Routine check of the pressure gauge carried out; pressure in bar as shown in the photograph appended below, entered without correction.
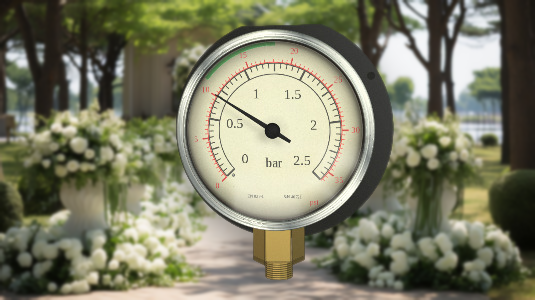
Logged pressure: 0.7 bar
